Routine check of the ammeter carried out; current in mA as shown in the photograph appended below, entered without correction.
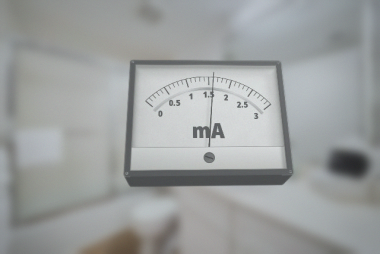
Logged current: 1.6 mA
